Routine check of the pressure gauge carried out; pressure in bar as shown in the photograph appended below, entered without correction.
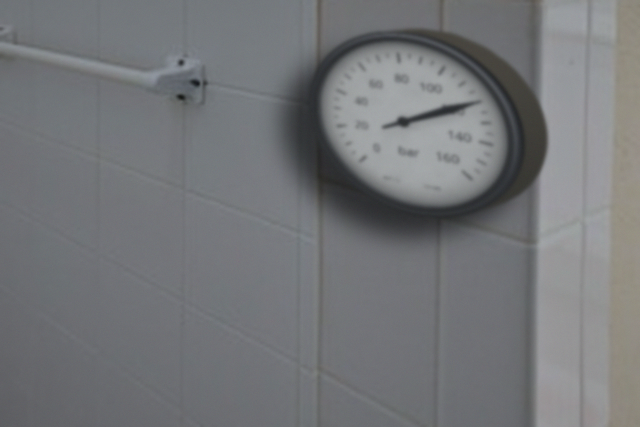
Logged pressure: 120 bar
